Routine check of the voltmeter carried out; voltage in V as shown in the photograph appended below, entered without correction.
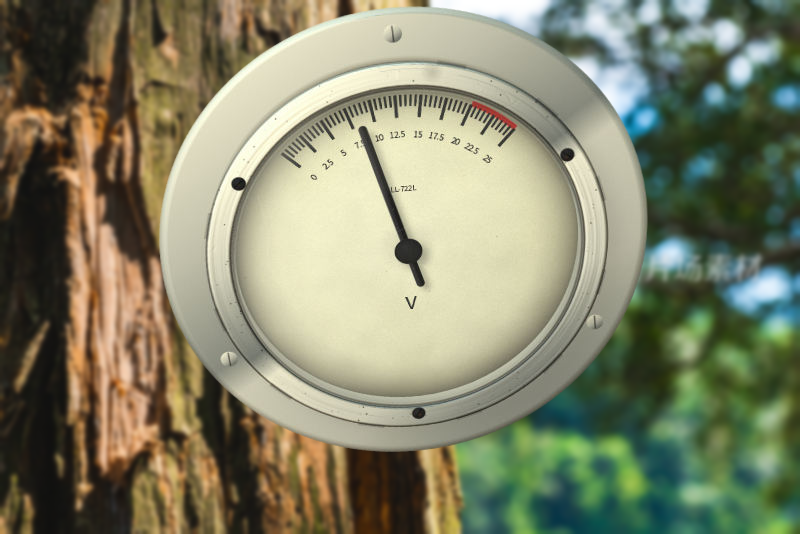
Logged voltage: 8.5 V
